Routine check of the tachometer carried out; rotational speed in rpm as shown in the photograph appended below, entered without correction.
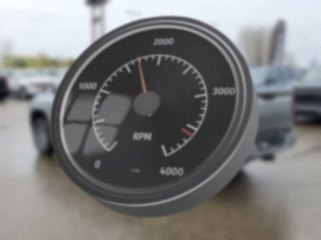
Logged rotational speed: 1700 rpm
